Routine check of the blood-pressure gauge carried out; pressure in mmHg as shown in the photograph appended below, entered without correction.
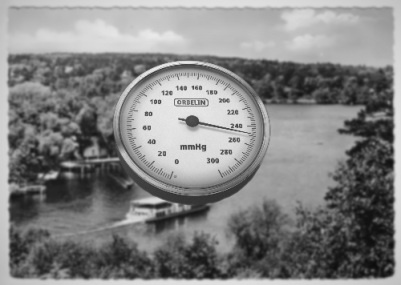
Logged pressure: 250 mmHg
